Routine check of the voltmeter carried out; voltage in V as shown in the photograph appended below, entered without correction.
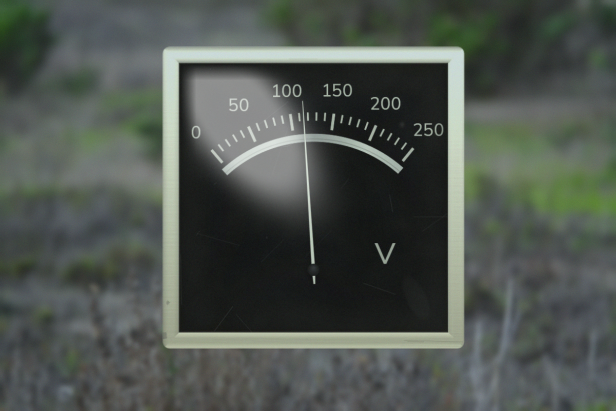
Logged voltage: 115 V
